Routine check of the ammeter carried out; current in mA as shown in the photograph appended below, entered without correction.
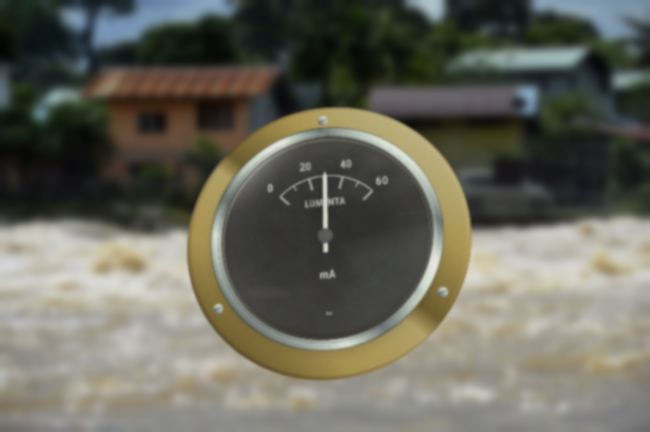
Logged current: 30 mA
